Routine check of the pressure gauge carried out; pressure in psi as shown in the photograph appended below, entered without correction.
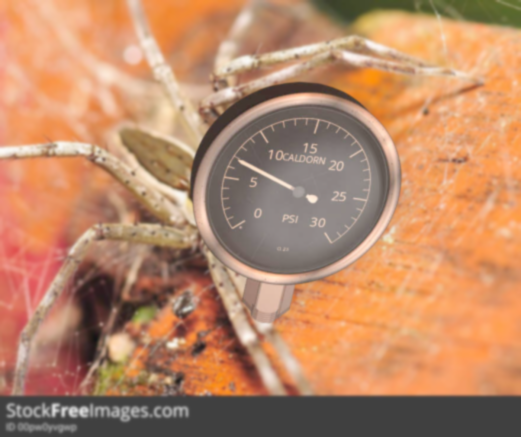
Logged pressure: 7 psi
